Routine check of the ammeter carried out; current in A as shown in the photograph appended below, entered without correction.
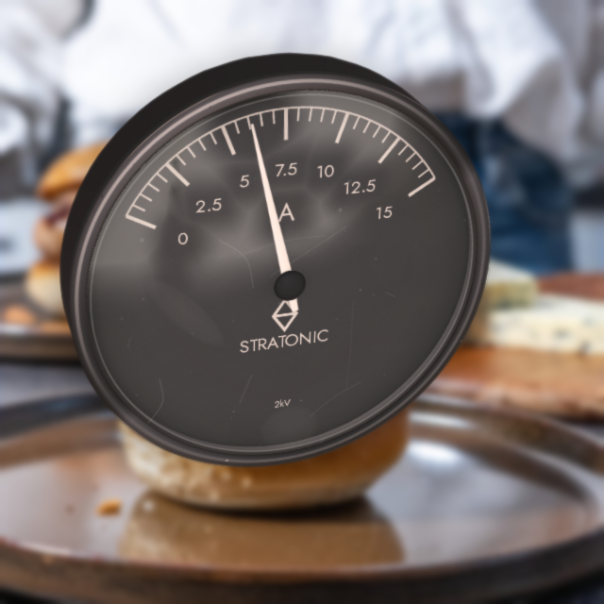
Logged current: 6 A
